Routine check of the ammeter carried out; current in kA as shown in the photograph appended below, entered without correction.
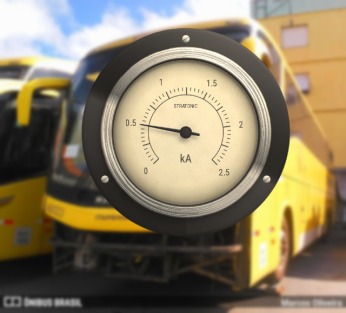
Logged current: 0.5 kA
